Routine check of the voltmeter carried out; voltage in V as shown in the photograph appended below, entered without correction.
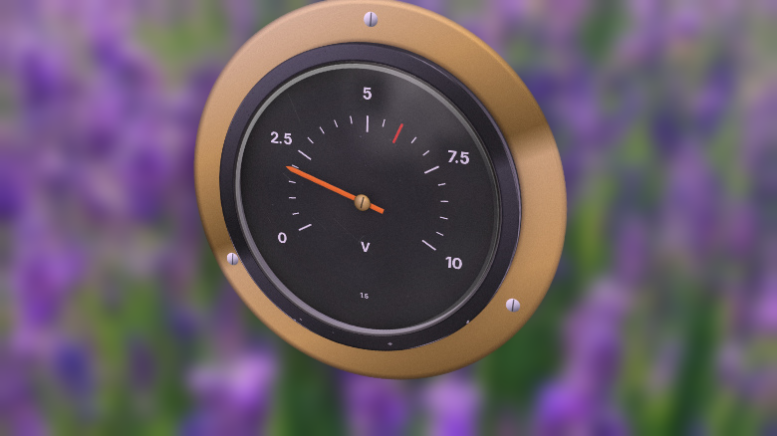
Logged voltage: 2 V
